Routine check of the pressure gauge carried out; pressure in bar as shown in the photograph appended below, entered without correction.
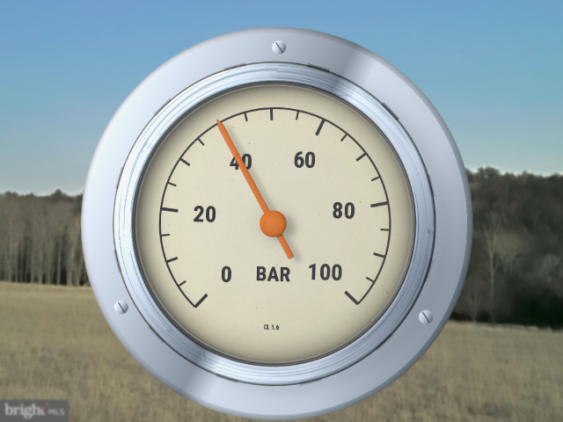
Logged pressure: 40 bar
